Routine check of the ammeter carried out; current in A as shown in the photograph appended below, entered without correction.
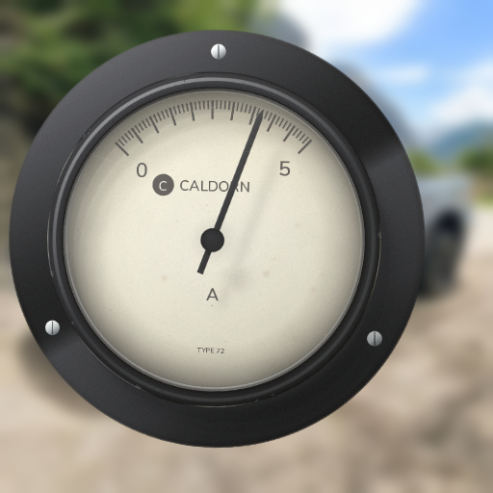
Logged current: 3.7 A
